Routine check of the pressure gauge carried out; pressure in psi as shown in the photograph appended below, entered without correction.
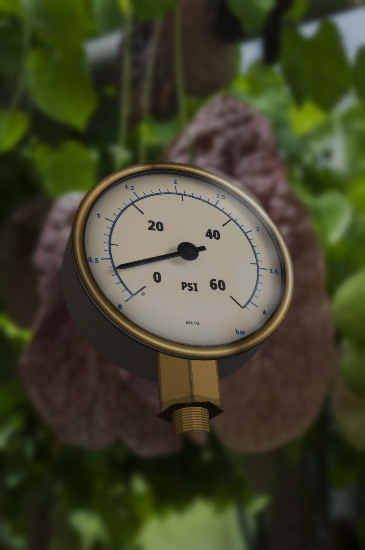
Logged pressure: 5 psi
